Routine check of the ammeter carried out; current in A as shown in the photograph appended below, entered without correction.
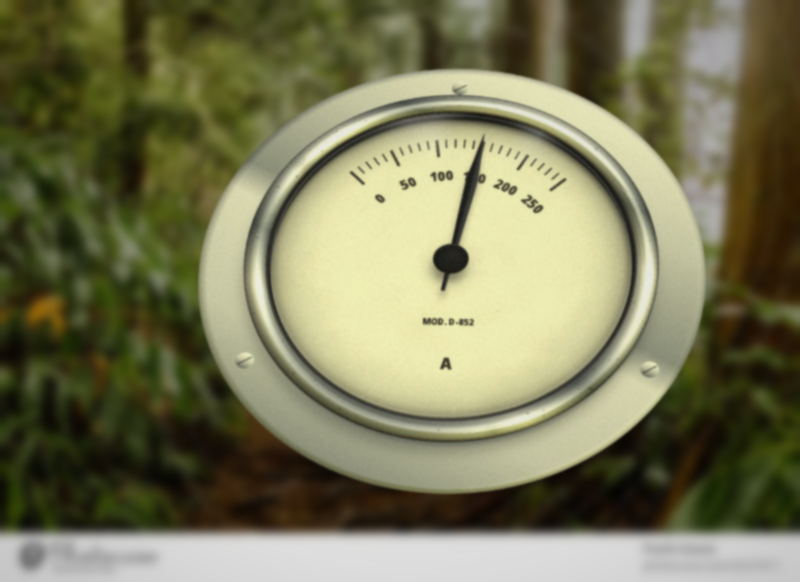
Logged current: 150 A
